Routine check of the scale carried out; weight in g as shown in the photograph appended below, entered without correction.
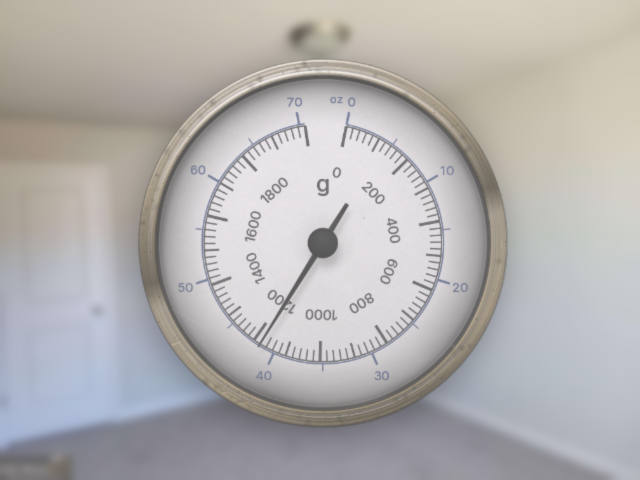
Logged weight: 1180 g
